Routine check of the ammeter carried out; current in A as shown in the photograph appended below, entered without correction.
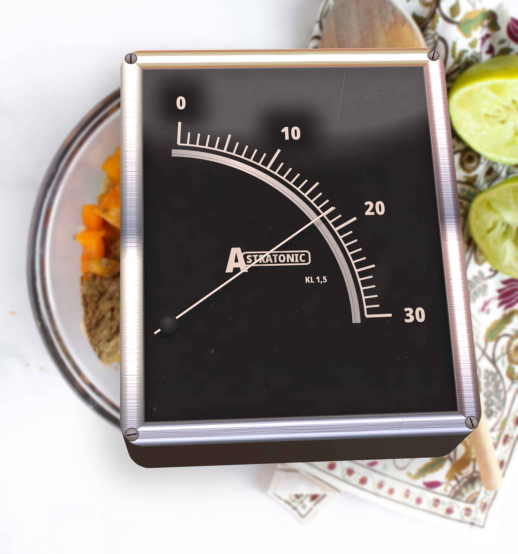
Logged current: 18 A
